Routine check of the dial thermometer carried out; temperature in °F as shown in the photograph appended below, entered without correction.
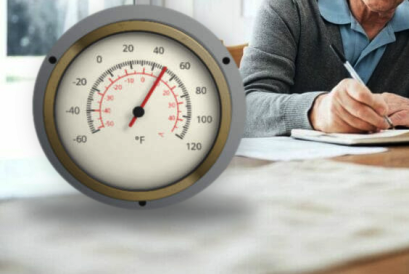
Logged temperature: 50 °F
